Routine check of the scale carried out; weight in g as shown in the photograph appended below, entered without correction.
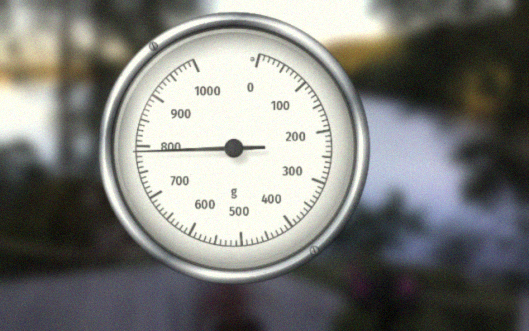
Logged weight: 790 g
